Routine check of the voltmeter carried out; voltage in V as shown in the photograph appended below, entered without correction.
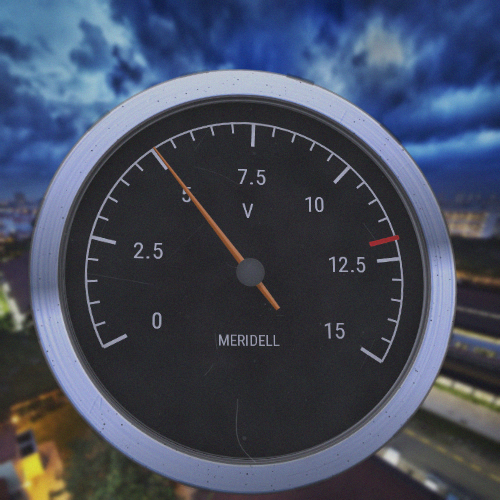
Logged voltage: 5 V
